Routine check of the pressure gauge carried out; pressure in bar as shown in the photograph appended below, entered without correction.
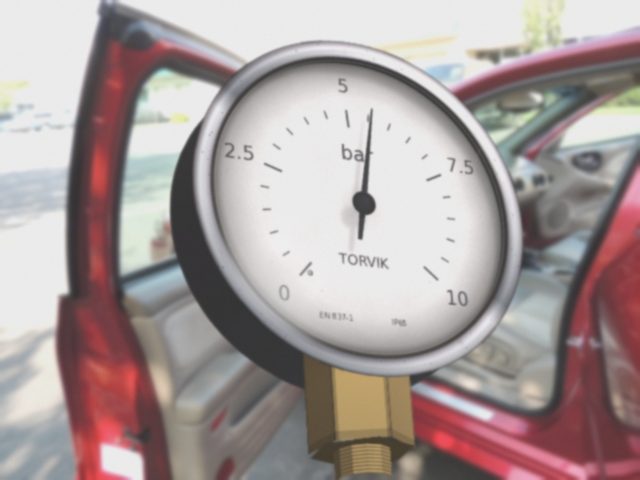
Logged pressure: 5.5 bar
